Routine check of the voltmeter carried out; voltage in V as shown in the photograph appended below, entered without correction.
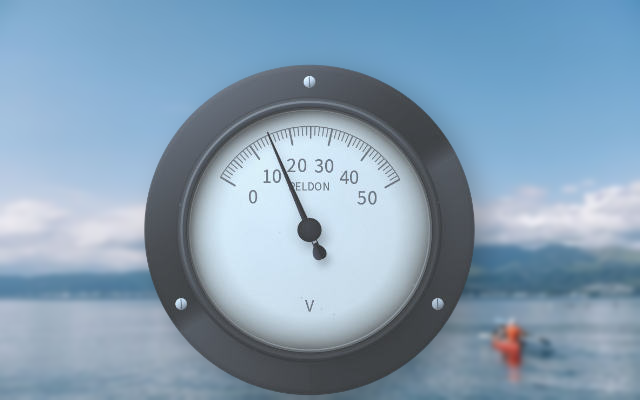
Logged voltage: 15 V
